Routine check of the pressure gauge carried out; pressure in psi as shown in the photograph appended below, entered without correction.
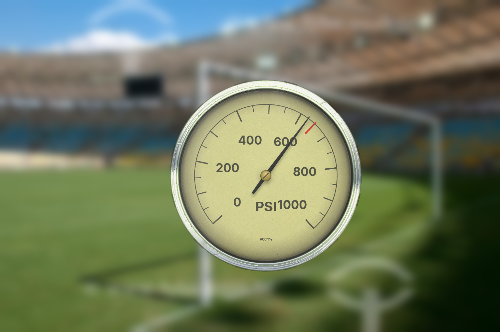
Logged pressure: 625 psi
